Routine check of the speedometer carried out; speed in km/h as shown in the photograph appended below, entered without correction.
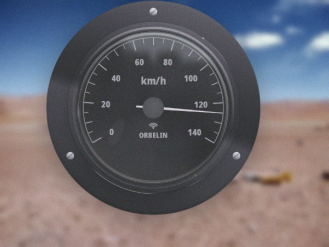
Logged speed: 125 km/h
